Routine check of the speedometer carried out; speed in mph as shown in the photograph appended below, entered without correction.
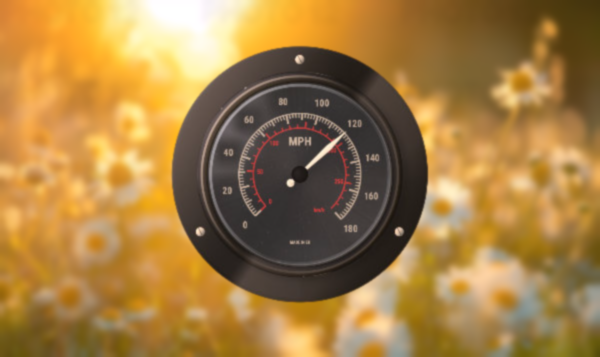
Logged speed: 120 mph
